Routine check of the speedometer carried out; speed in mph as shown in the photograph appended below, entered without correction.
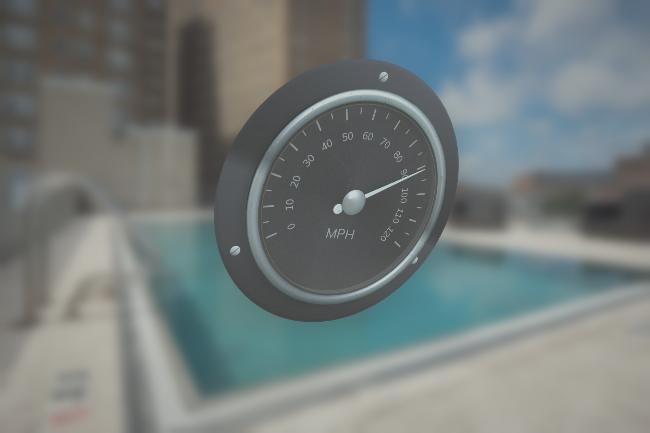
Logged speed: 90 mph
